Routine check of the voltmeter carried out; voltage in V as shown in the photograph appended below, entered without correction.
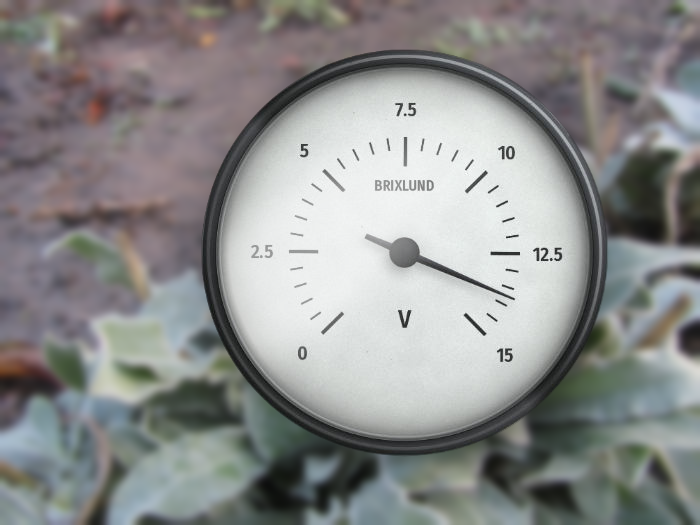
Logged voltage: 13.75 V
